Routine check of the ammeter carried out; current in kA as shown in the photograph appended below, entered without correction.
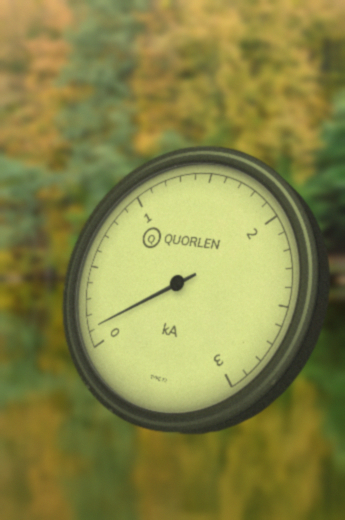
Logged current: 0.1 kA
